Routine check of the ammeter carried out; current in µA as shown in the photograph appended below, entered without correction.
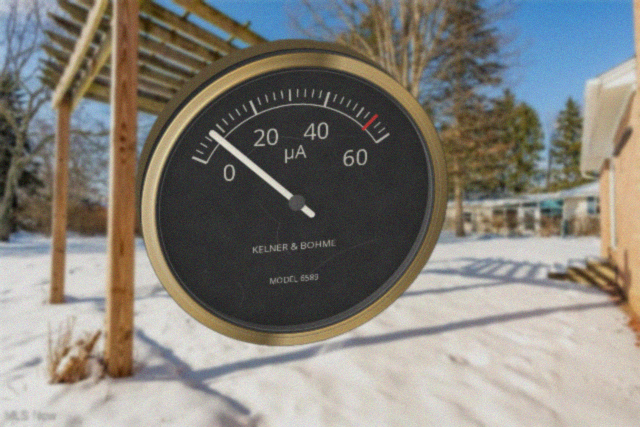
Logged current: 8 µA
